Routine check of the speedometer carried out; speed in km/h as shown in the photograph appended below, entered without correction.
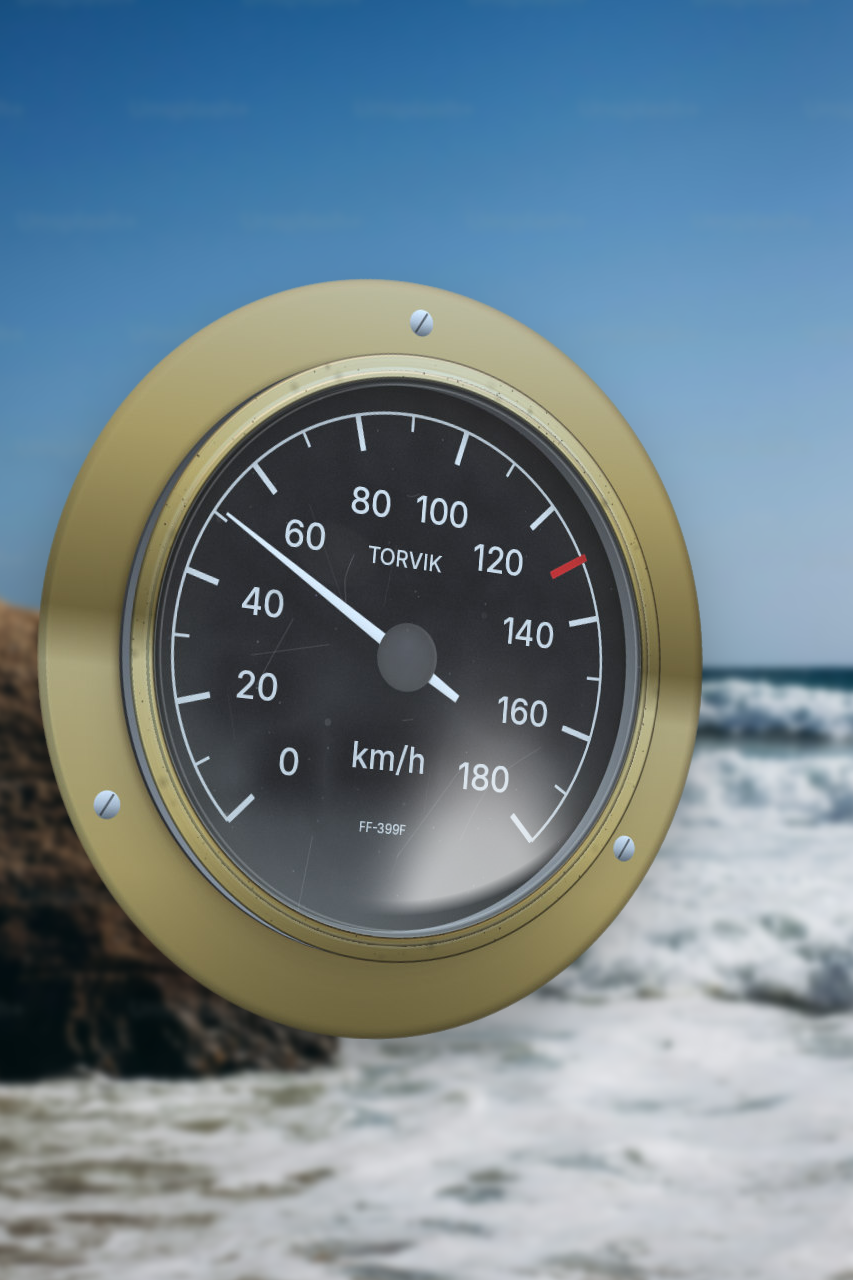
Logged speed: 50 km/h
